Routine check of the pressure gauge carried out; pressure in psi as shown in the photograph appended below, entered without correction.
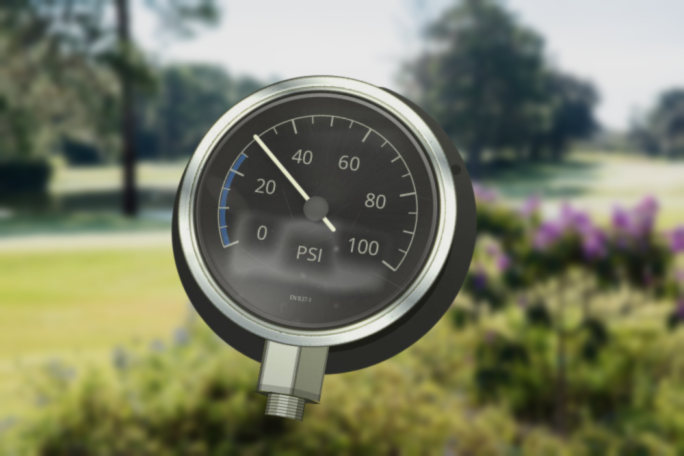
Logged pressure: 30 psi
